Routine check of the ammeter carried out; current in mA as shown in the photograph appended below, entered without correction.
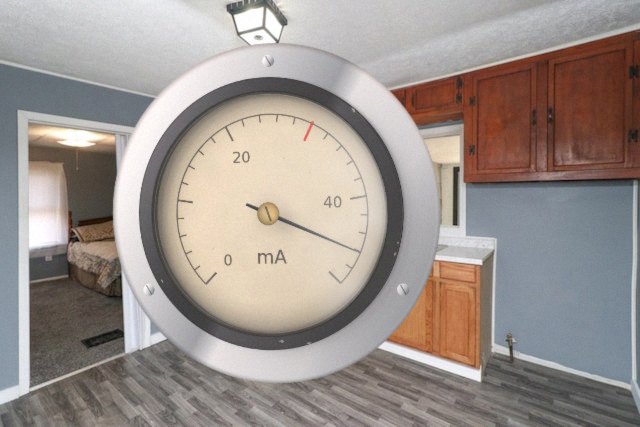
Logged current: 46 mA
